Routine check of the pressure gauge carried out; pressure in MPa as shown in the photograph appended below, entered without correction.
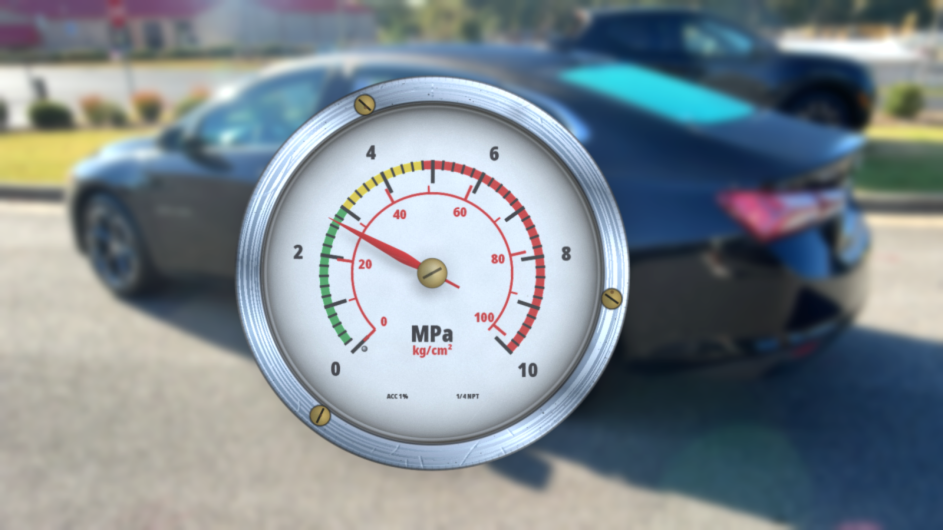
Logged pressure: 2.7 MPa
